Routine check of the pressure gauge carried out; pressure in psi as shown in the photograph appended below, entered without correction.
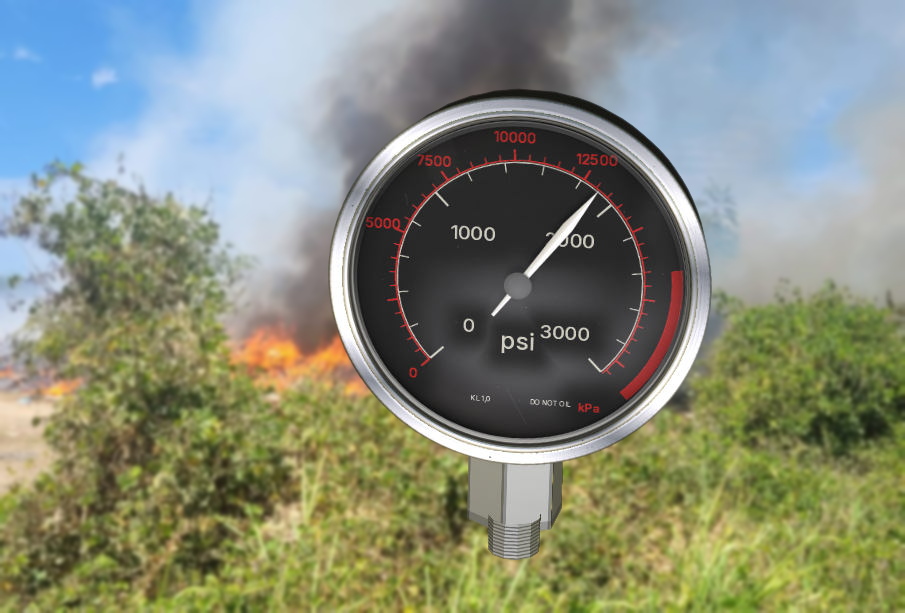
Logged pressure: 1900 psi
